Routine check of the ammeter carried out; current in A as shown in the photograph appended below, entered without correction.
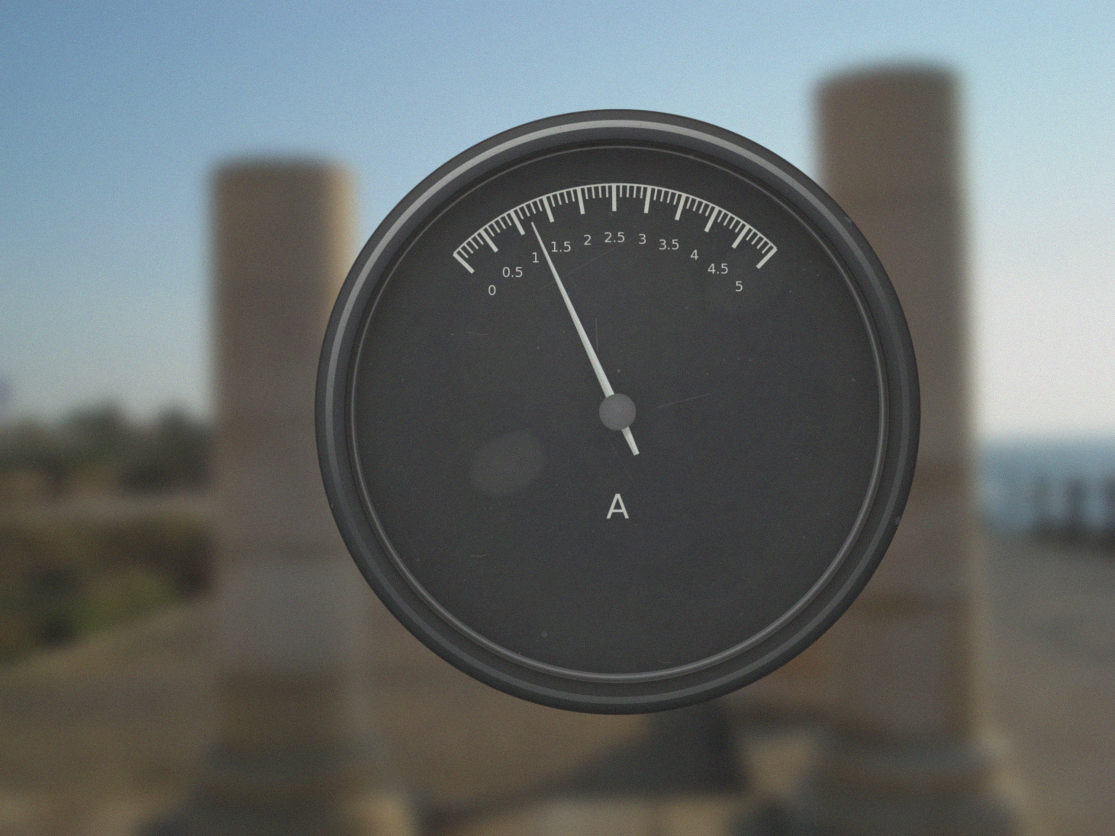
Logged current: 1.2 A
